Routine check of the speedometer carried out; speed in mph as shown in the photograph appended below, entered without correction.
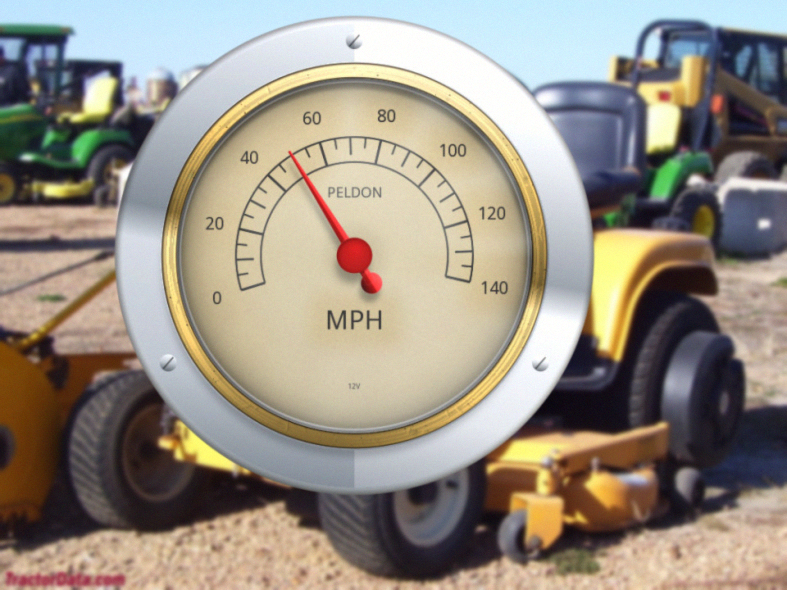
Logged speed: 50 mph
